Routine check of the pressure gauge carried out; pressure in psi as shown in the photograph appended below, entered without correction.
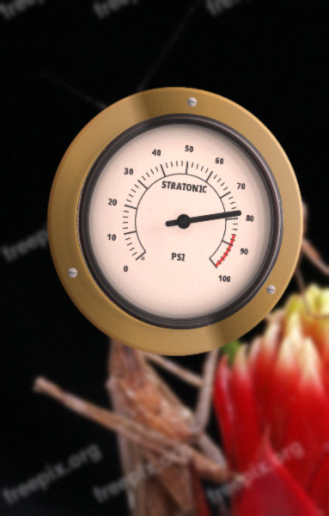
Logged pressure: 78 psi
